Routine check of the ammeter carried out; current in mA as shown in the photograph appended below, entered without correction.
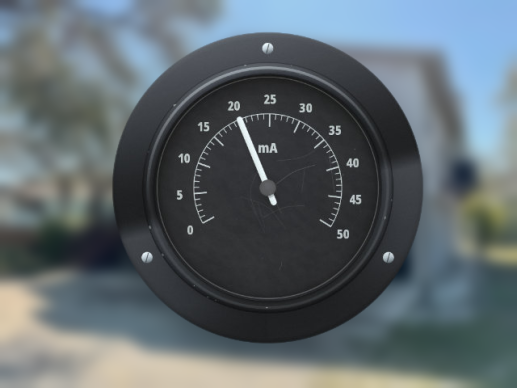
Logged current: 20 mA
